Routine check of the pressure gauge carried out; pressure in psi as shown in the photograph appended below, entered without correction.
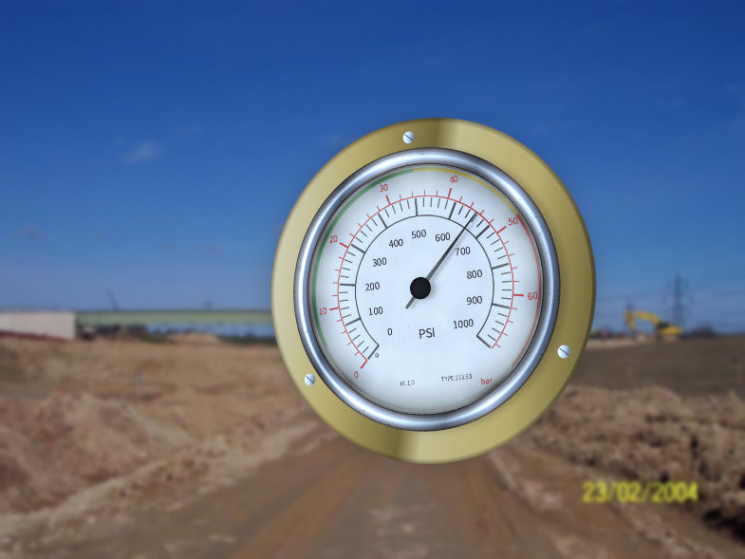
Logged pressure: 660 psi
